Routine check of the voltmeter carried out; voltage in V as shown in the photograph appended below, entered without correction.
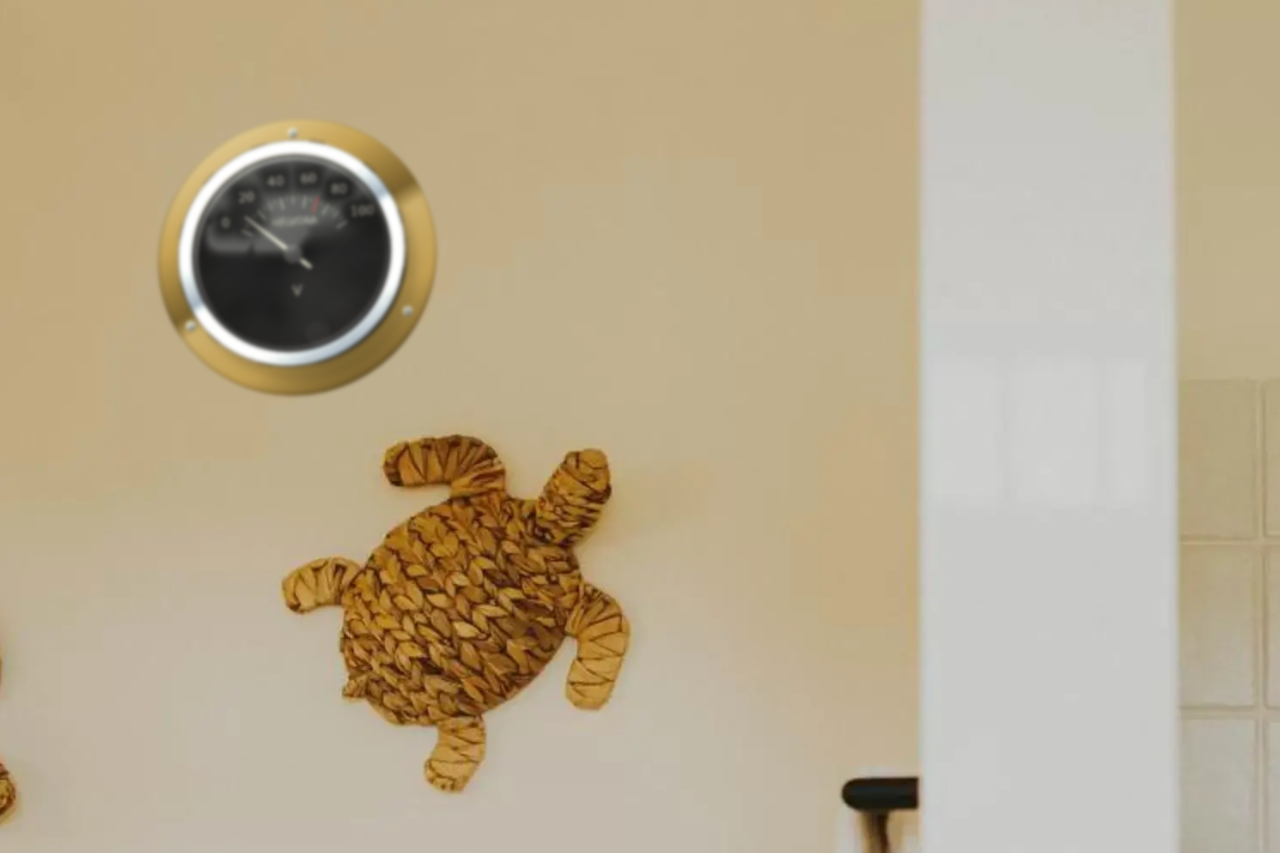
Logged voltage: 10 V
